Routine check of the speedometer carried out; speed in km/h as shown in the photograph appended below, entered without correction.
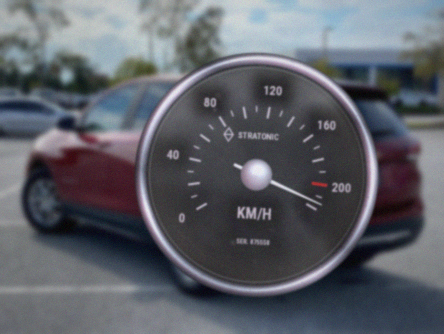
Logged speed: 215 km/h
